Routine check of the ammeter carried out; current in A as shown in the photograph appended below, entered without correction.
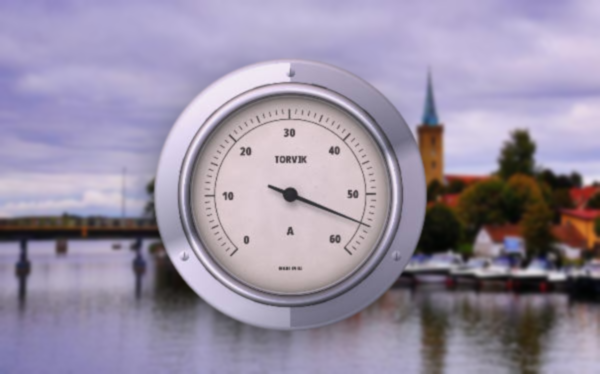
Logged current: 55 A
